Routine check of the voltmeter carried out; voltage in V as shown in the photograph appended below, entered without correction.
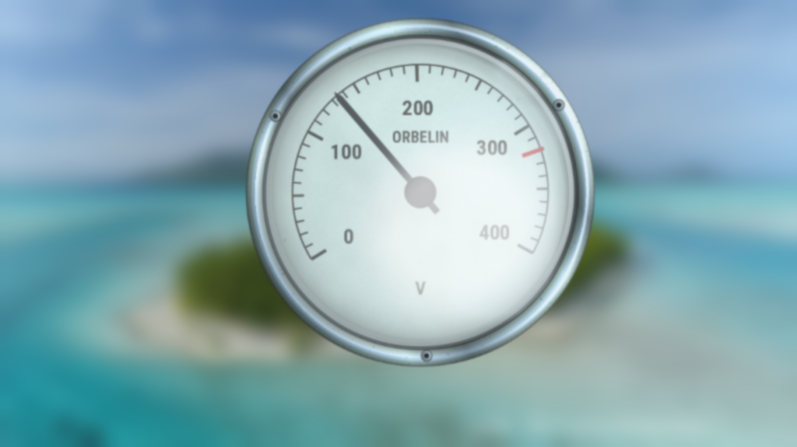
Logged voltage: 135 V
